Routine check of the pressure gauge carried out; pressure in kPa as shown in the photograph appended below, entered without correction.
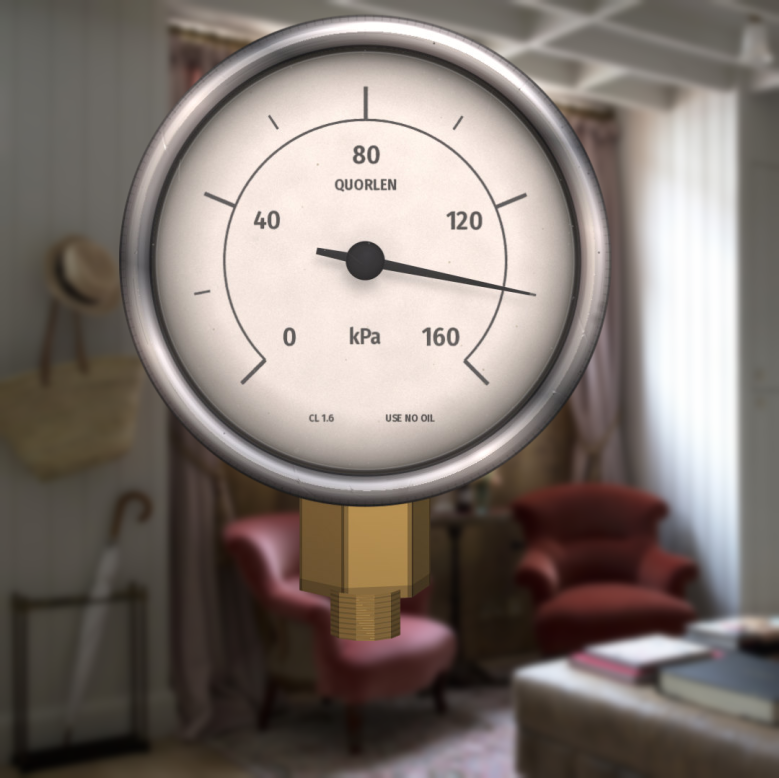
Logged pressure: 140 kPa
